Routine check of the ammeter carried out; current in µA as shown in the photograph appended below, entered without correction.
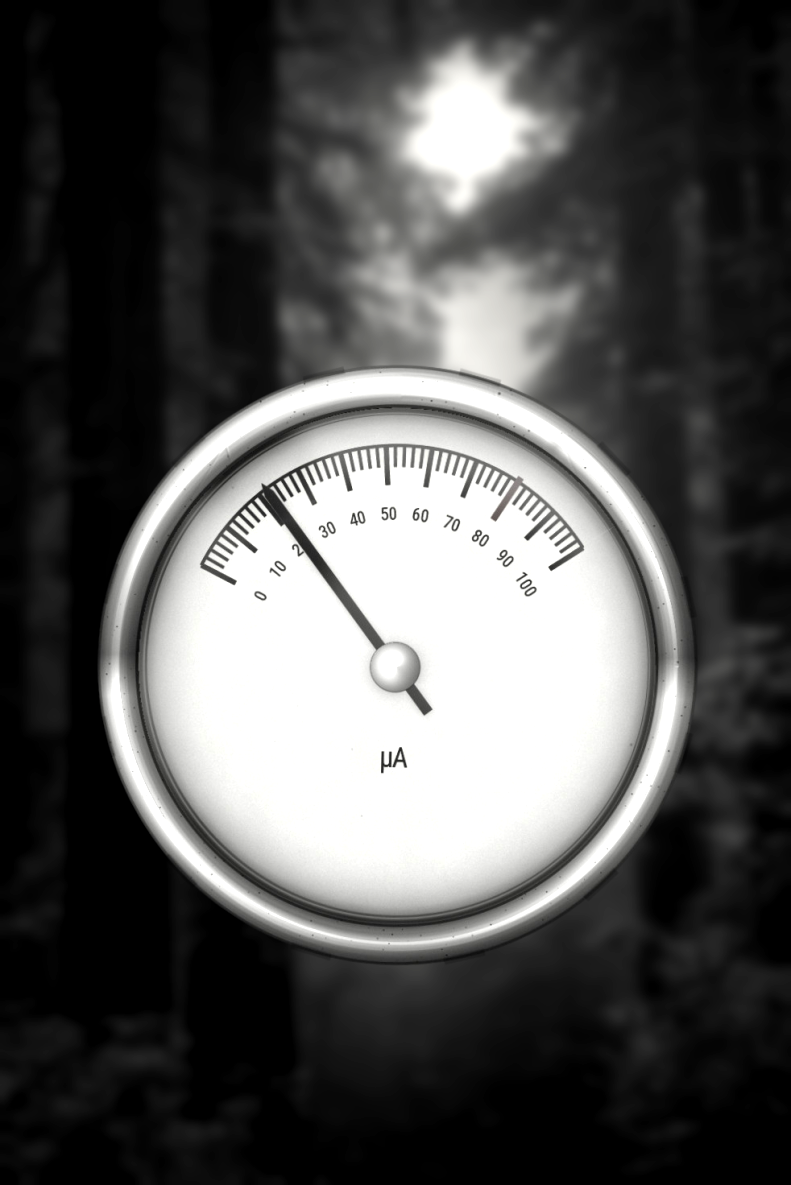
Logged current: 22 µA
